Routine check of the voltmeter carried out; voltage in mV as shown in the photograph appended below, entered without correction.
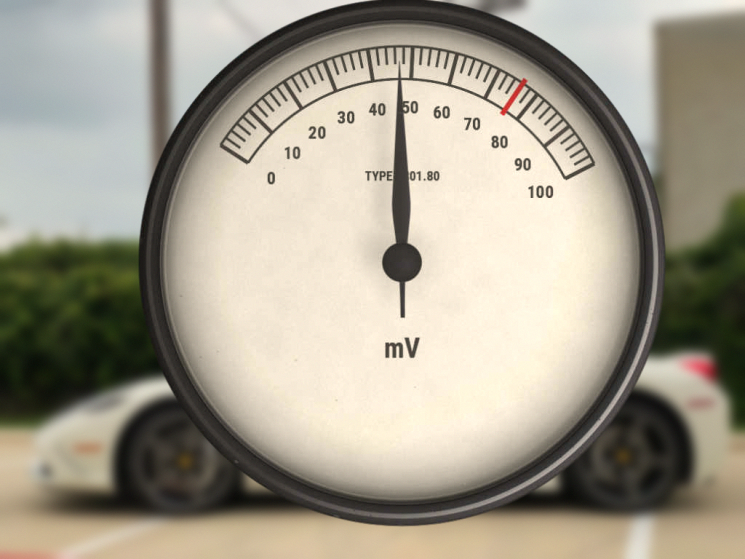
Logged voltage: 47 mV
